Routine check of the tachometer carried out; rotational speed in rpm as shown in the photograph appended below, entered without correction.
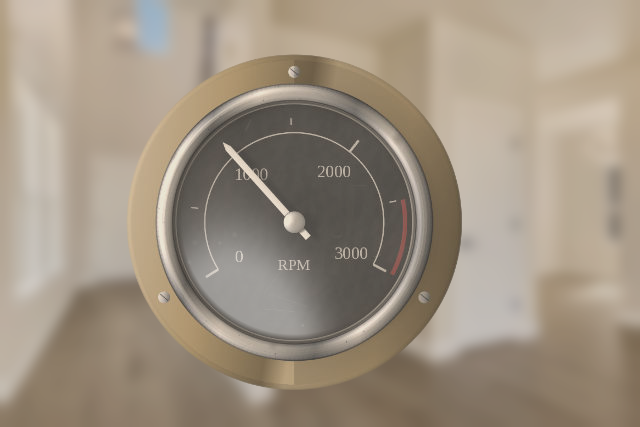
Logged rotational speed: 1000 rpm
